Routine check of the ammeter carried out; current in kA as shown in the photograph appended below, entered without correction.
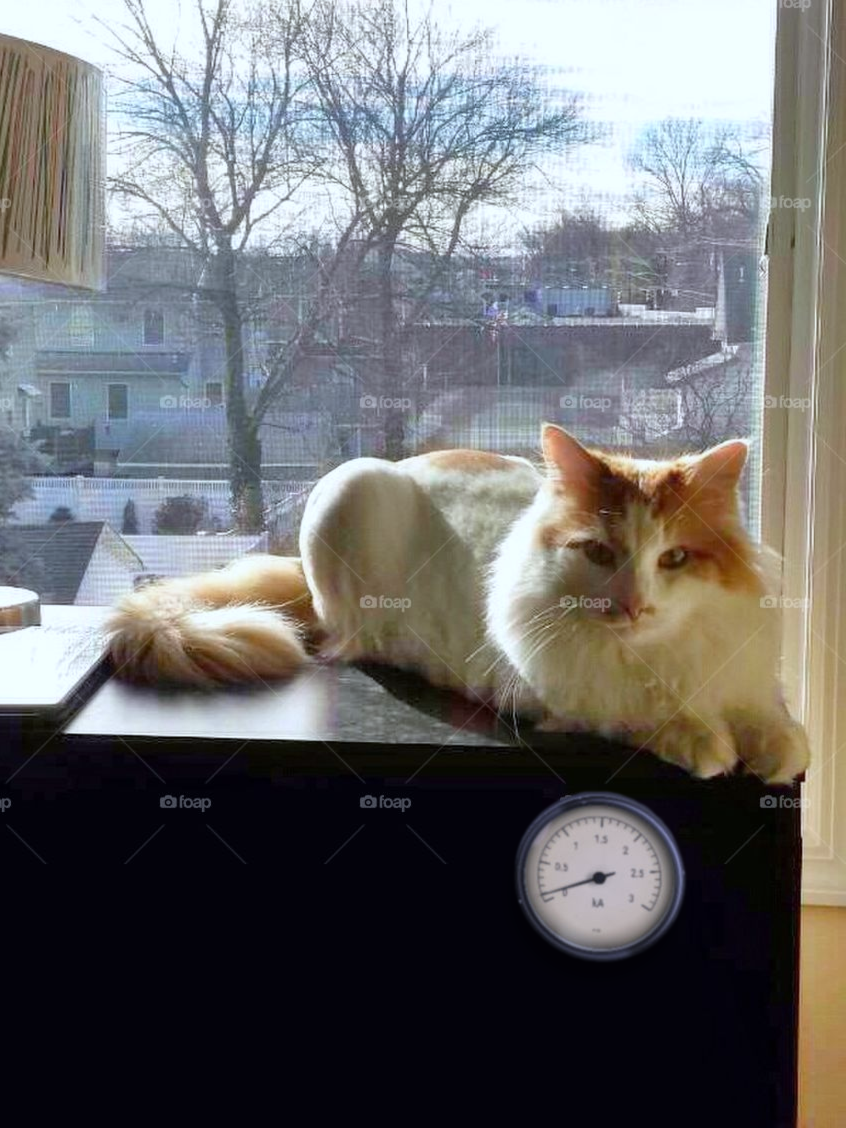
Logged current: 0.1 kA
